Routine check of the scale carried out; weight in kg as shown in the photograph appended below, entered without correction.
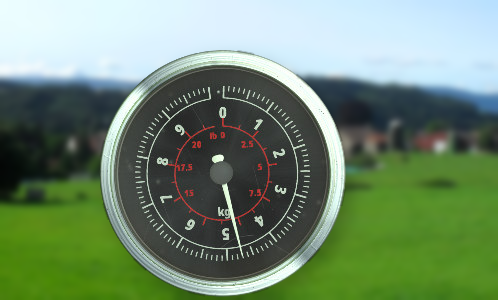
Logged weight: 4.7 kg
